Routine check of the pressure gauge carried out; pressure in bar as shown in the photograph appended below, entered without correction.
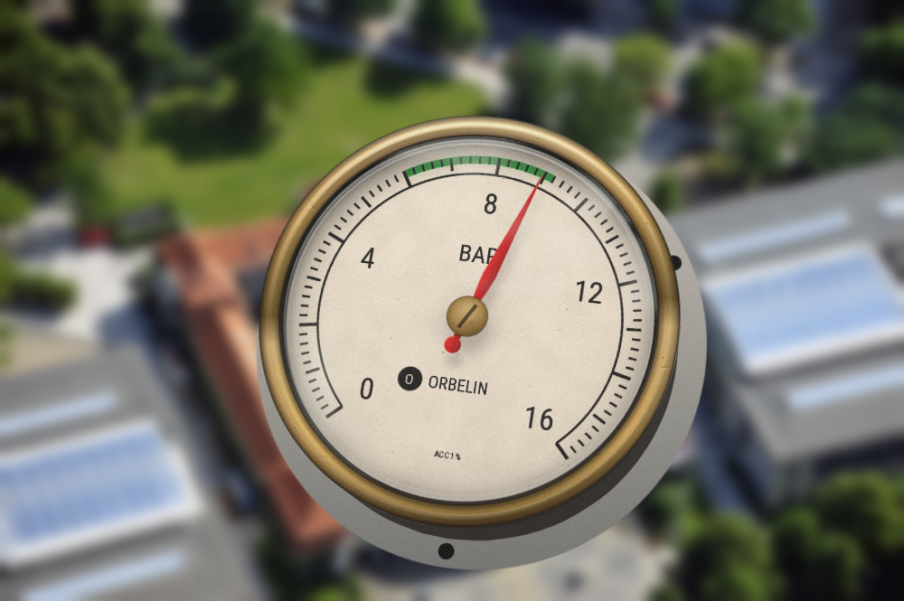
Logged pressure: 9 bar
